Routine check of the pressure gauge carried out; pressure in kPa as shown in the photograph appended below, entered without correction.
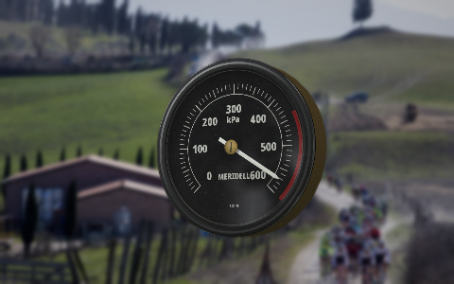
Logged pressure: 570 kPa
